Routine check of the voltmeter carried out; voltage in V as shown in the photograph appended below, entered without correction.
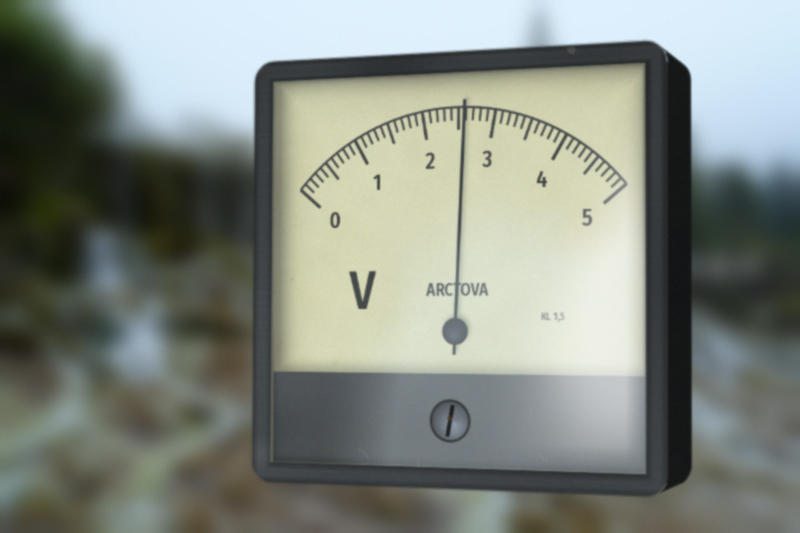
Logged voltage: 2.6 V
